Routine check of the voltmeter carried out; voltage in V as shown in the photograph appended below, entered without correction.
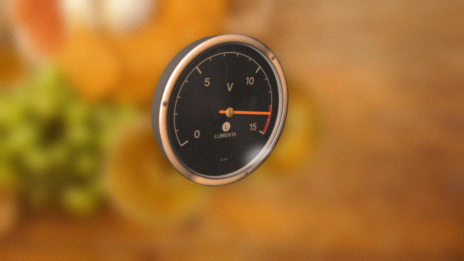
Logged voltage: 13.5 V
